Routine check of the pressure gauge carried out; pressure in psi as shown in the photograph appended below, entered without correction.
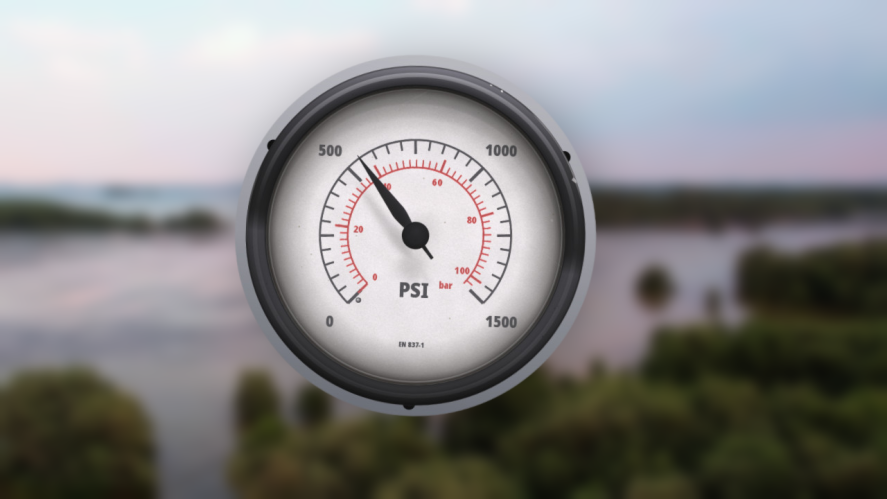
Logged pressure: 550 psi
